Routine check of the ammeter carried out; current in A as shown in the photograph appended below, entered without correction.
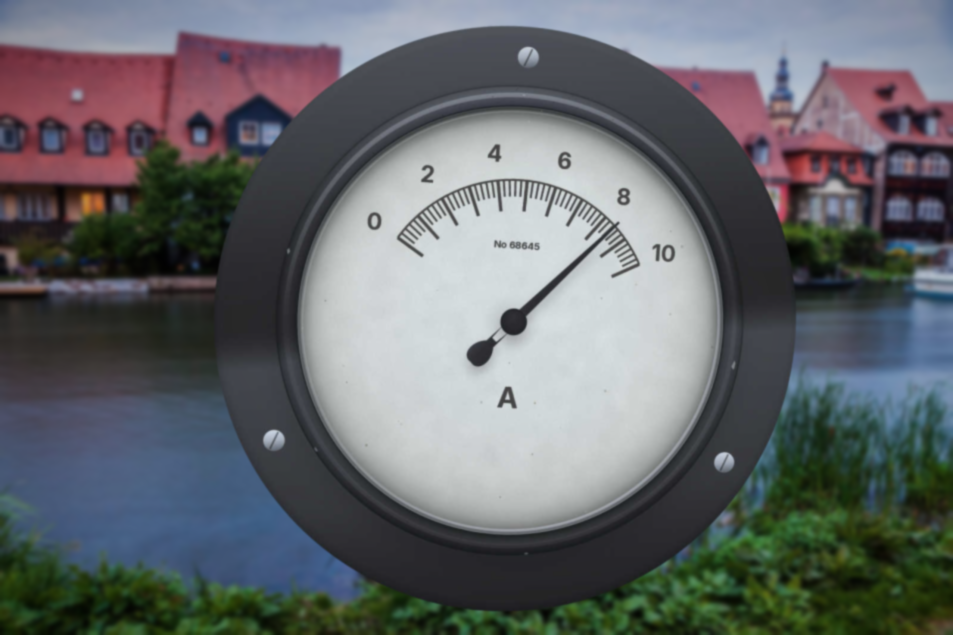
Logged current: 8.4 A
